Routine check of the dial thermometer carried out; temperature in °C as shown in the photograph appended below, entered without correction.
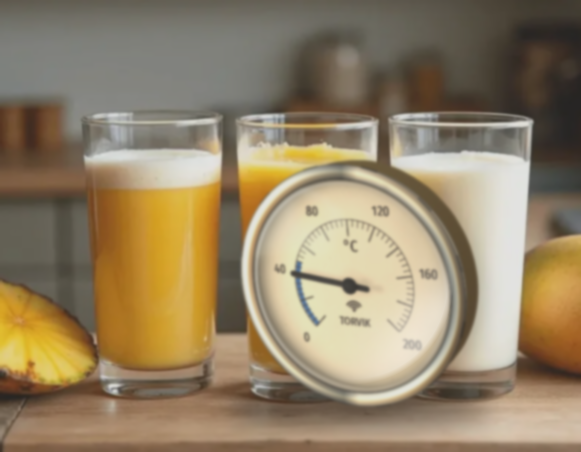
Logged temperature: 40 °C
